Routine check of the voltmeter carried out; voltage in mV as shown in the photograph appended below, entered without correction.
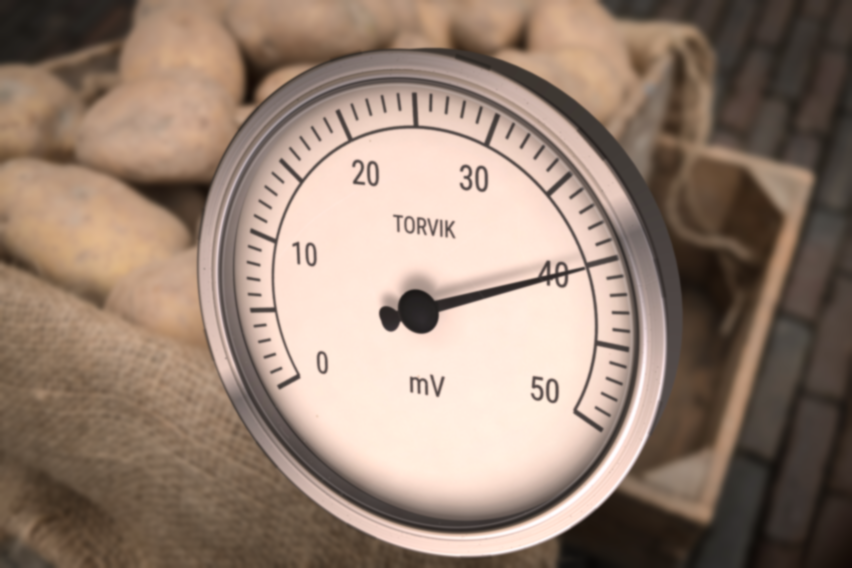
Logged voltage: 40 mV
